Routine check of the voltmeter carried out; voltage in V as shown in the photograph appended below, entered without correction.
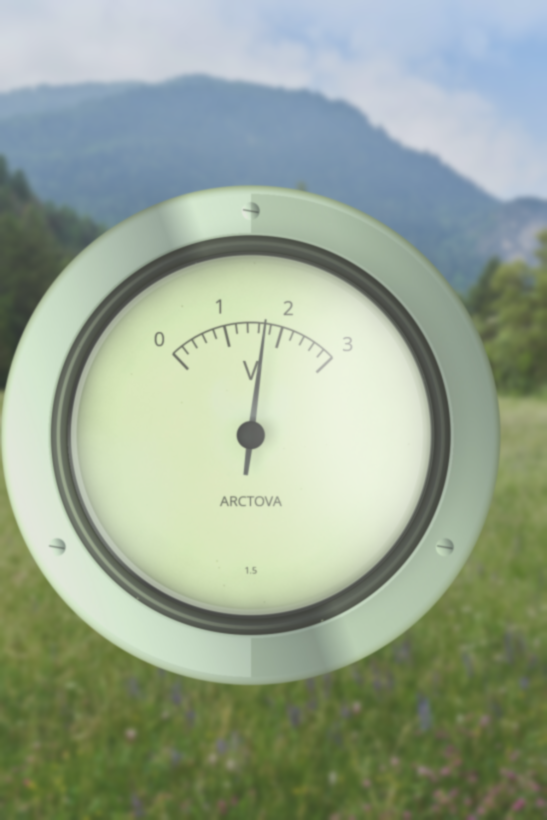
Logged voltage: 1.7 V
